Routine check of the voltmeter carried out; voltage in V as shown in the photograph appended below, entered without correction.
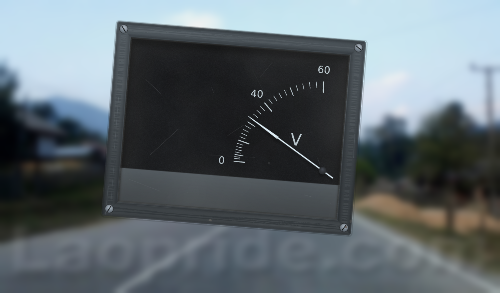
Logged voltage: 32 V
